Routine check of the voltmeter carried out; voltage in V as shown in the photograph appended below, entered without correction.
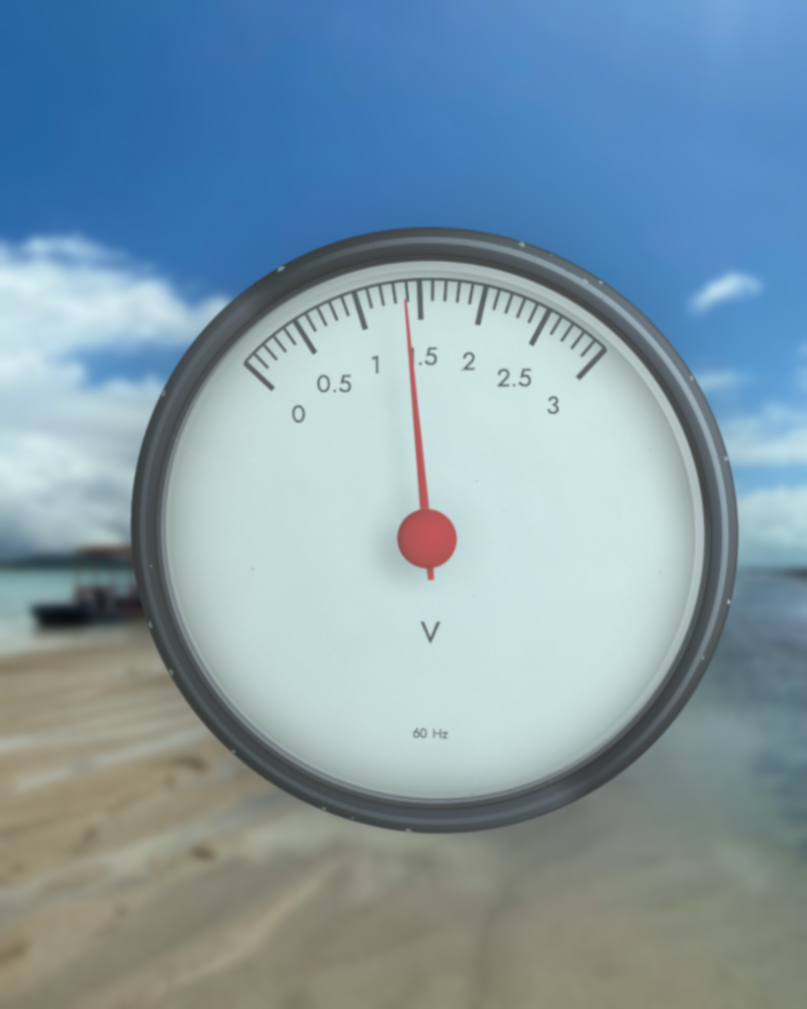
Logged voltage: 1.4 V
